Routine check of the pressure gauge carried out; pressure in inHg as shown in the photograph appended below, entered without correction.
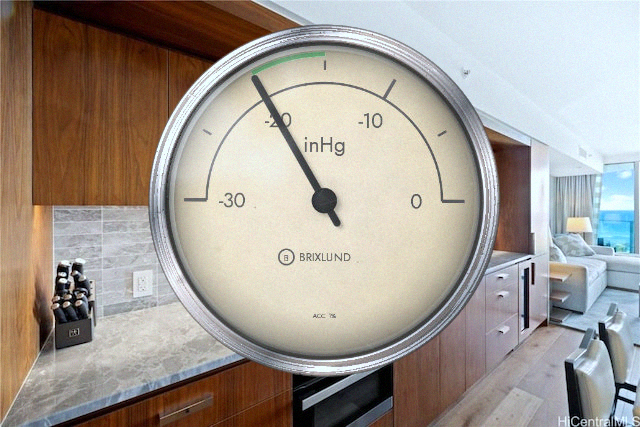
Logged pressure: -20 inHg
